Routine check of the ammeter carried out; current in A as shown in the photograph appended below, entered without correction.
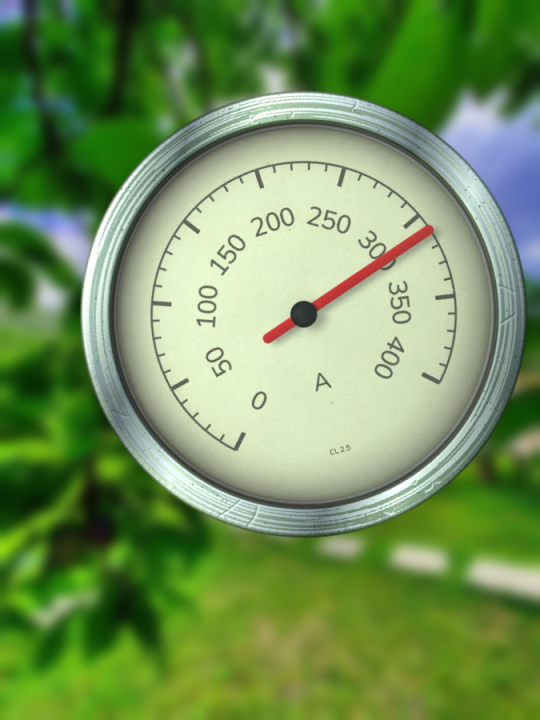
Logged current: 310 A
